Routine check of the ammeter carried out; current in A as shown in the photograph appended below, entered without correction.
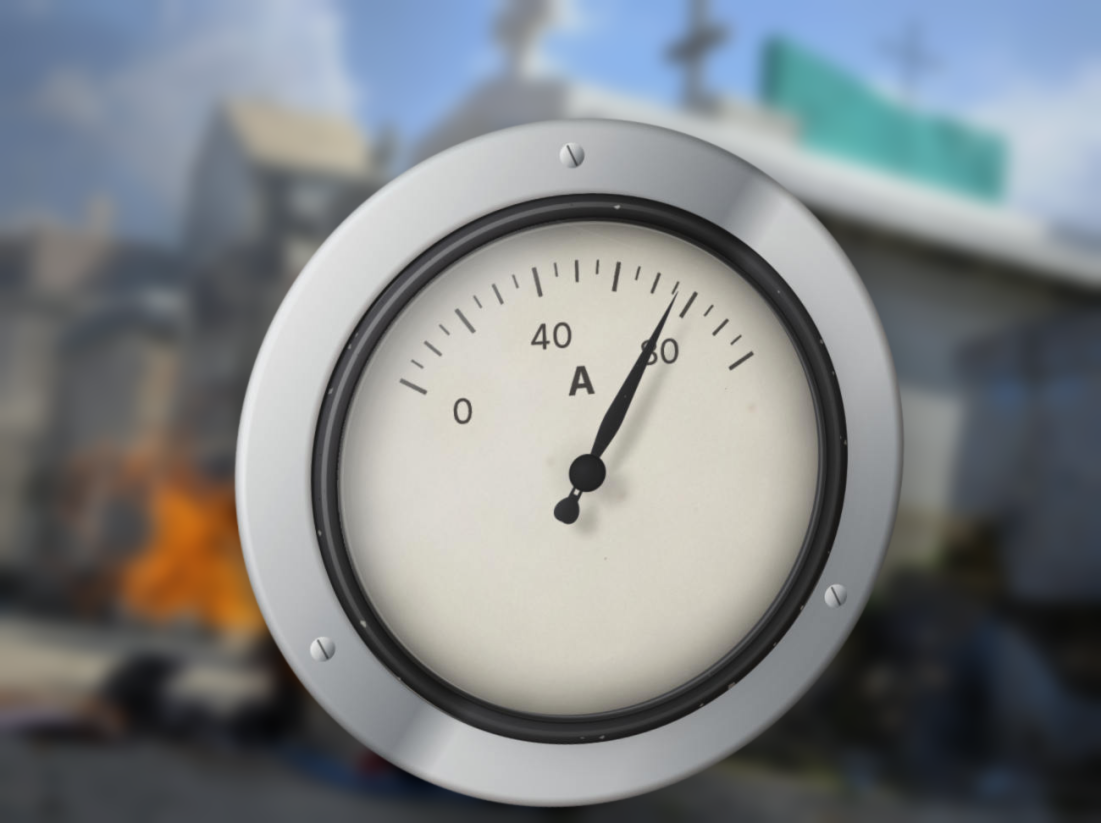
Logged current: 75 A
